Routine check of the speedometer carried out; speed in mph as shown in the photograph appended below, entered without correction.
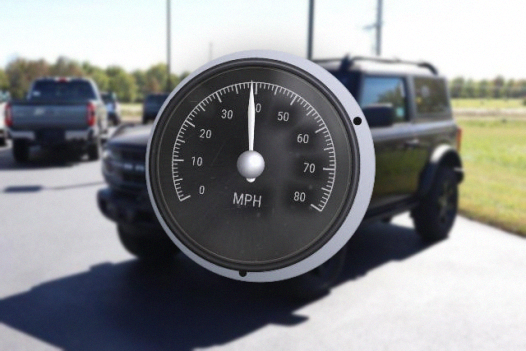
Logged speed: 39 mph
